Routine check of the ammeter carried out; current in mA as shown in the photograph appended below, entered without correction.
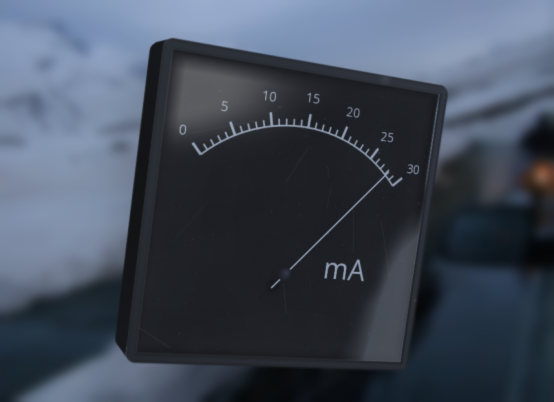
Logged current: 28 mA
